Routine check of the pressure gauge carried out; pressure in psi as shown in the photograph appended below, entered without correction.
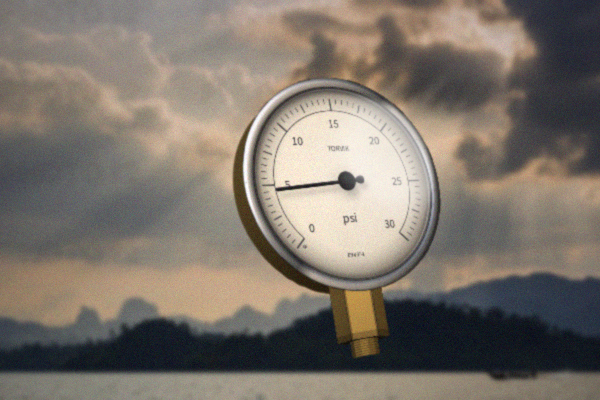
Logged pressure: 4.5 psi
